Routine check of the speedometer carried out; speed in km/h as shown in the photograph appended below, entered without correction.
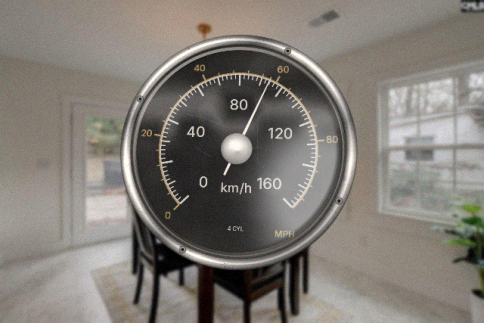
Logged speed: 94 km/h
